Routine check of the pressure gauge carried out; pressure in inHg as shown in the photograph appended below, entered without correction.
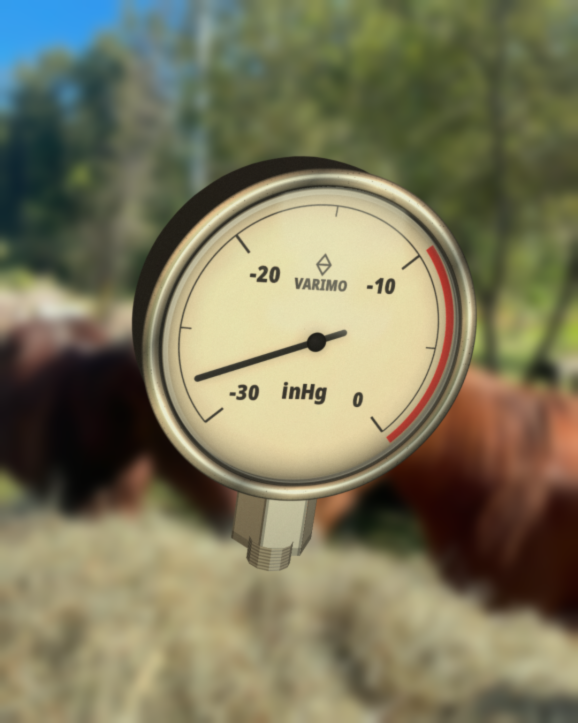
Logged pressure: -27.5 inHg
